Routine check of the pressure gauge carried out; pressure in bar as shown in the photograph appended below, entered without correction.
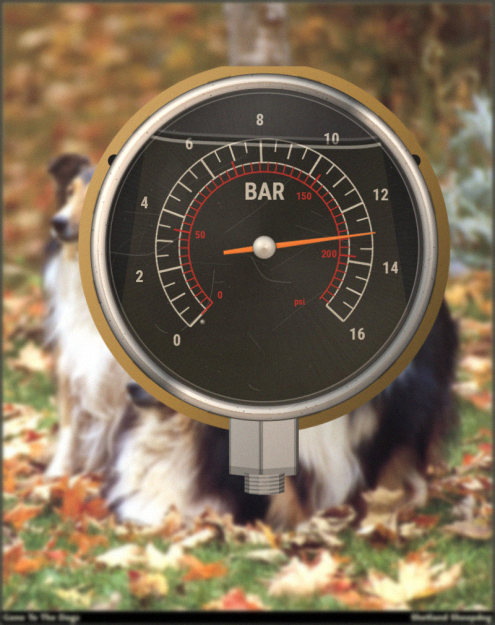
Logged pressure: 13 bar
